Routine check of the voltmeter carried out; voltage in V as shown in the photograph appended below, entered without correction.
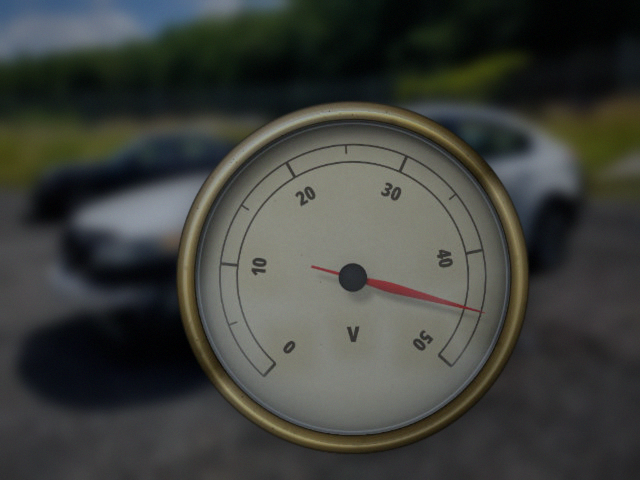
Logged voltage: 45 V
